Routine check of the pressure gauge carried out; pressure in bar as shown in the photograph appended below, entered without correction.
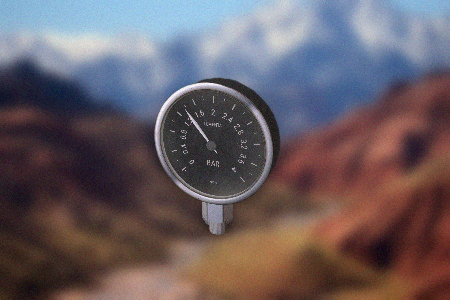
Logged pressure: 1.4 bar
